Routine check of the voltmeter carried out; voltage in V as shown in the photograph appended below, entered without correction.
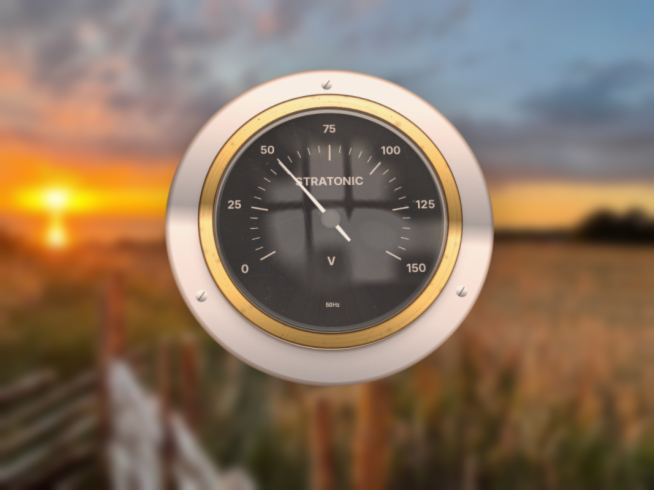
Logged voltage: 50 V
